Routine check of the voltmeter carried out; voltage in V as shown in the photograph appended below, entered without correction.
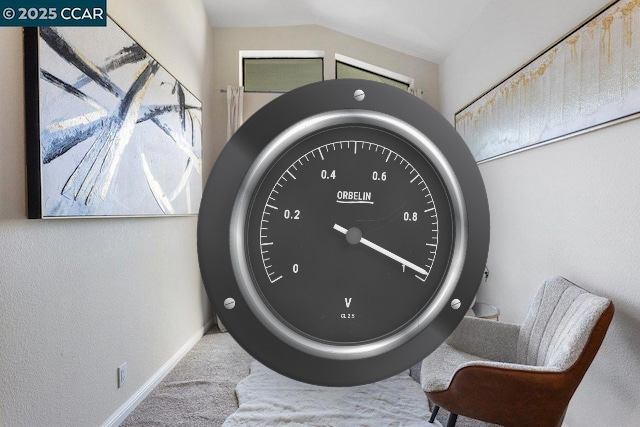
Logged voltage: 0.98 V
